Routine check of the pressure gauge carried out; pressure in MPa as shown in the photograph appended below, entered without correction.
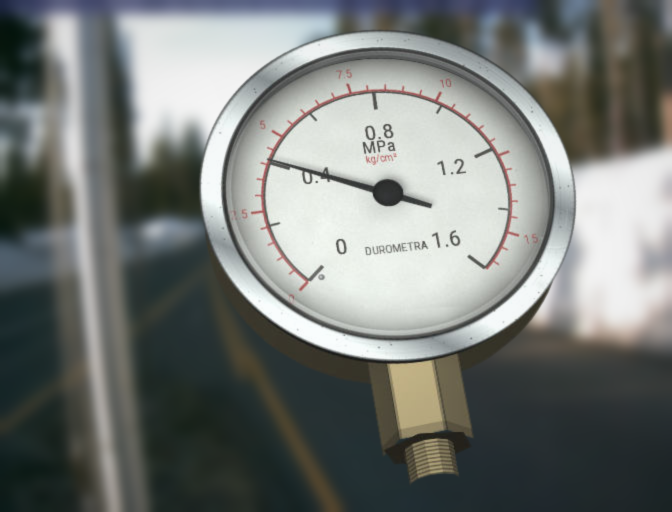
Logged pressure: 0.4 MPa
